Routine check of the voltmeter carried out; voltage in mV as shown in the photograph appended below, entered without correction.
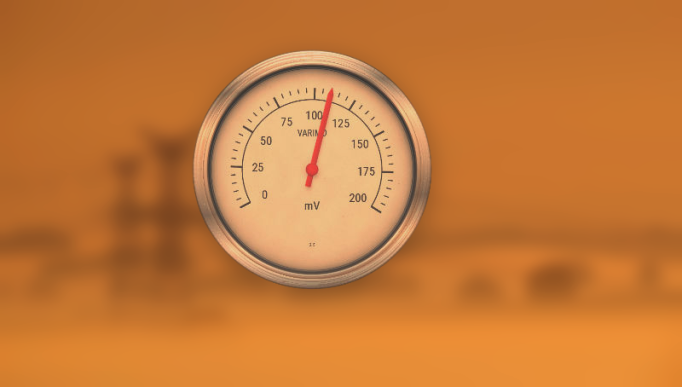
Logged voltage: 110 mV
